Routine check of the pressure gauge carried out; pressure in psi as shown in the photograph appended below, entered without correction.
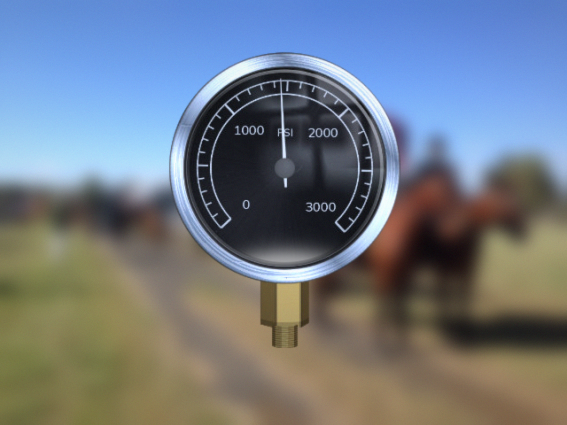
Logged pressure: 1450 psi
